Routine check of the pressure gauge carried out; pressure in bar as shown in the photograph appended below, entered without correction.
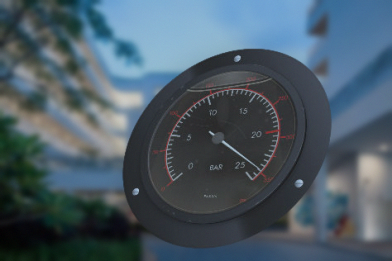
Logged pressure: 24 bar
